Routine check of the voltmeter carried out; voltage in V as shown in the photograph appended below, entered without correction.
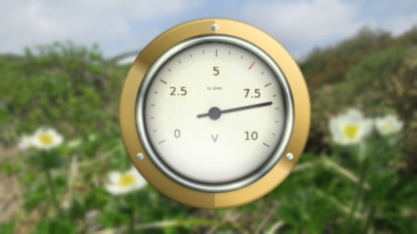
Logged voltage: 8.25 V
